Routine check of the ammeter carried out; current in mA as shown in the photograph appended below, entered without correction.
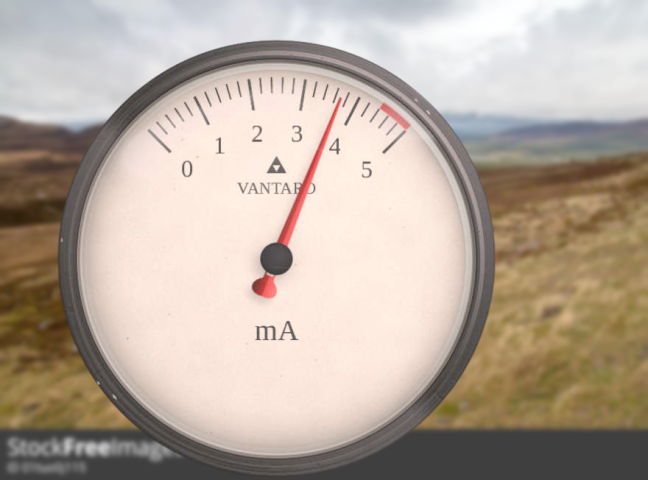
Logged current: 3.7 mA
